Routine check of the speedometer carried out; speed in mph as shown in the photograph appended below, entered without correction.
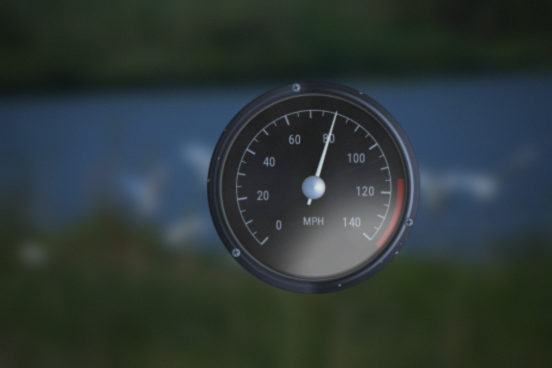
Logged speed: 80 mph
